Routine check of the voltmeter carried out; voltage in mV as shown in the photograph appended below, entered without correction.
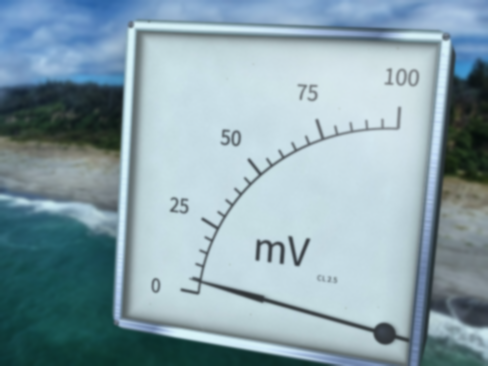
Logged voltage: 5 mV
